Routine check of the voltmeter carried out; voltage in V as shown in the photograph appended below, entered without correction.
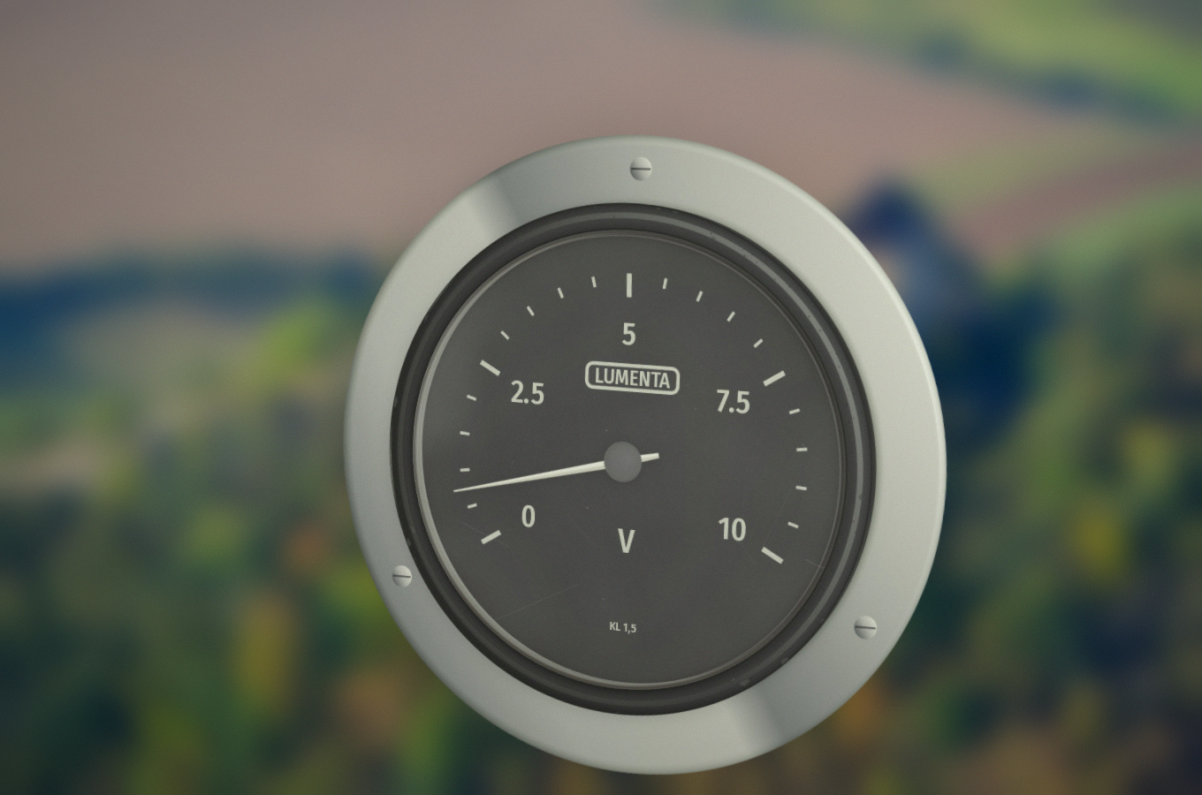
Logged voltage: 0.75 V
